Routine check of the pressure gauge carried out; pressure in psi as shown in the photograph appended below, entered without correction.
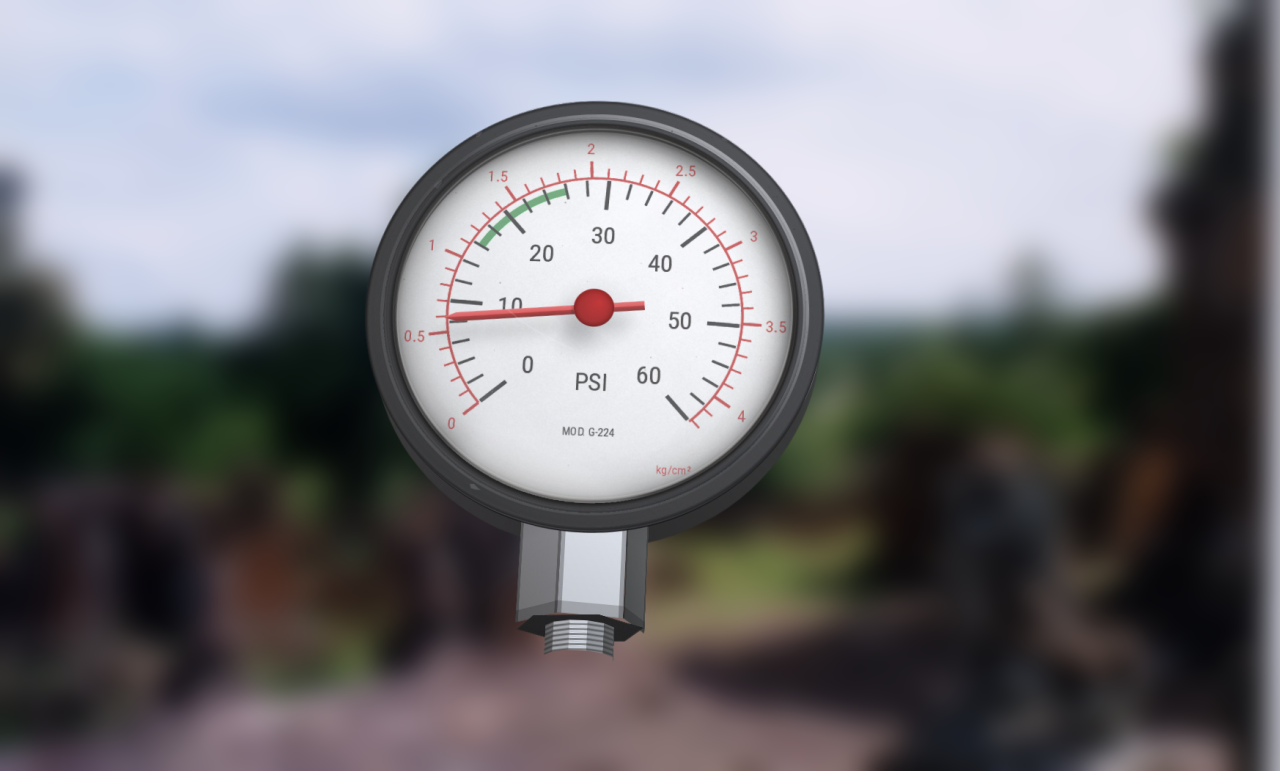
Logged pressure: 8 psi
